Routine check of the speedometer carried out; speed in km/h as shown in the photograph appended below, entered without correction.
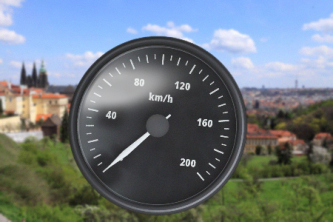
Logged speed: 0 km/h
